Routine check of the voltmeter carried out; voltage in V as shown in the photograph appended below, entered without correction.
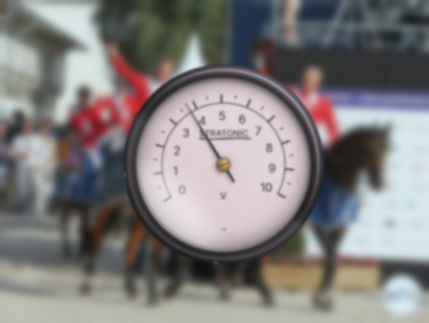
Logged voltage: 3.75 V
